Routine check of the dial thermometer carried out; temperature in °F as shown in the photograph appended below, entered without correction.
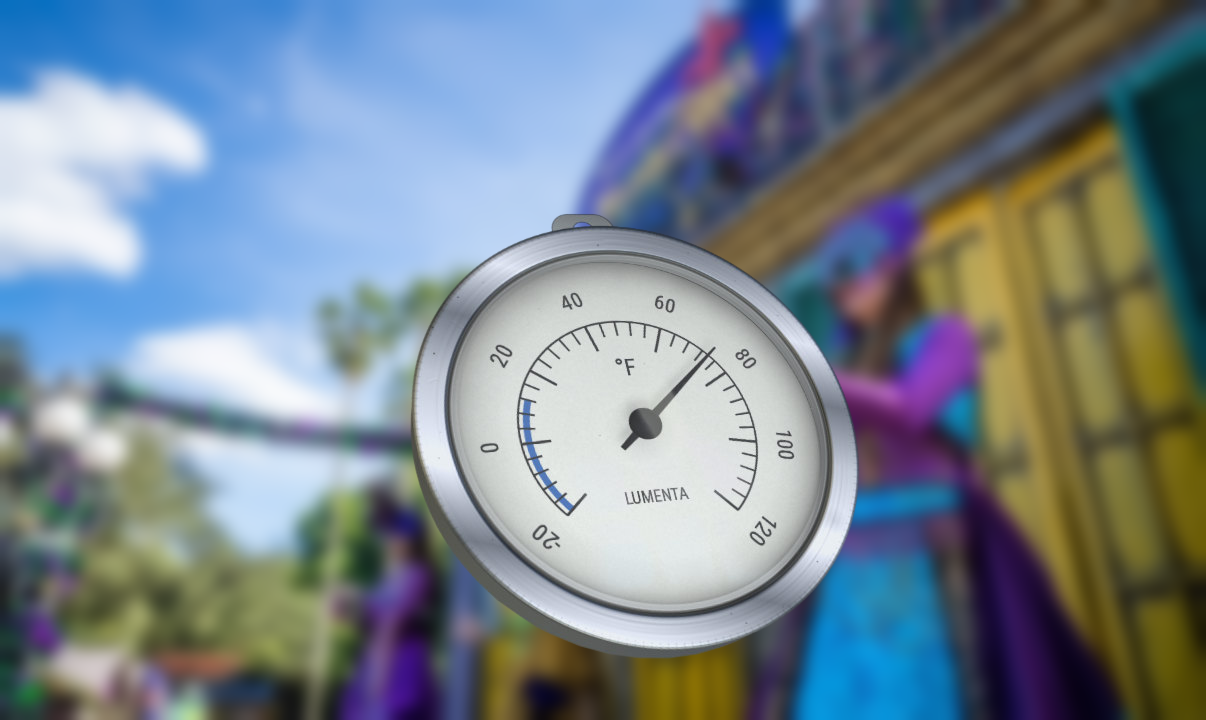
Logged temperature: 74 °F
